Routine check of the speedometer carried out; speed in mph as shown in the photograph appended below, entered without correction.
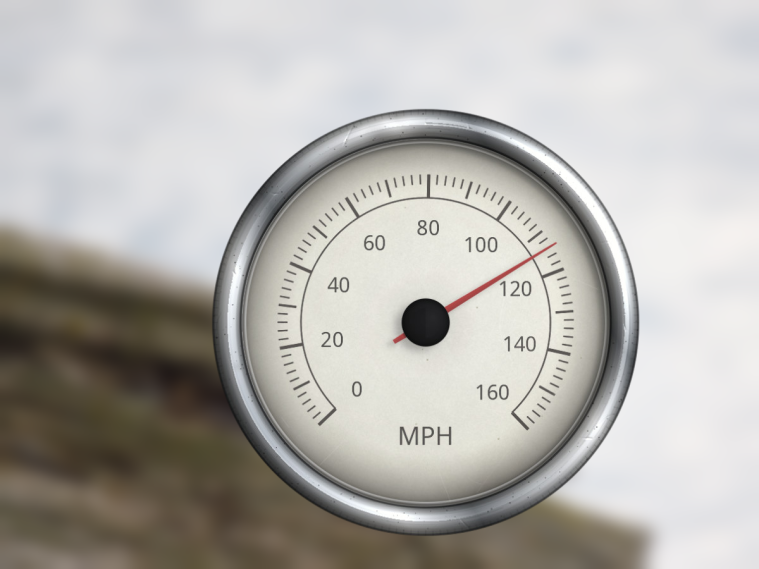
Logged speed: 114 mph
